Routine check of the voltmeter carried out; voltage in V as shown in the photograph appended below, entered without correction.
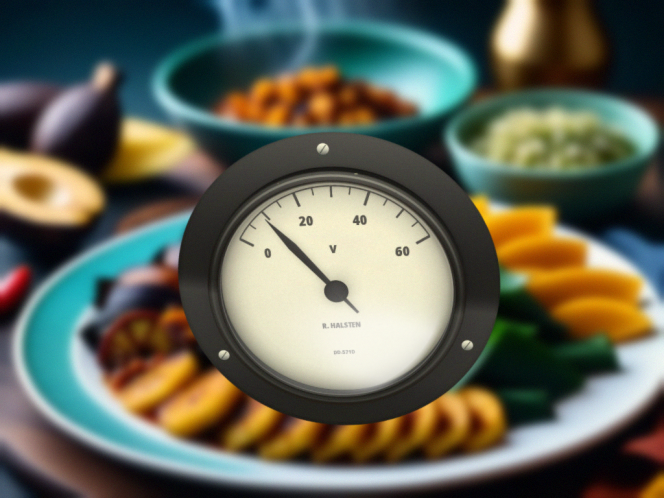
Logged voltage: 10 V
